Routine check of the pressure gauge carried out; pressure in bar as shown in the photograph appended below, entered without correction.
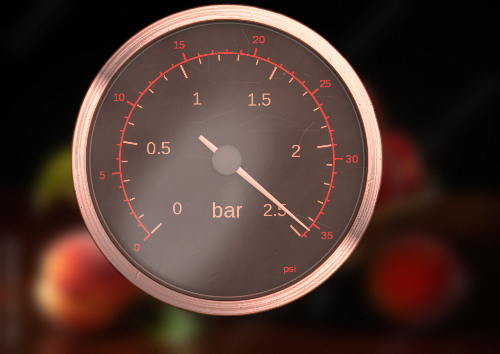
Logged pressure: 2.45 bar
